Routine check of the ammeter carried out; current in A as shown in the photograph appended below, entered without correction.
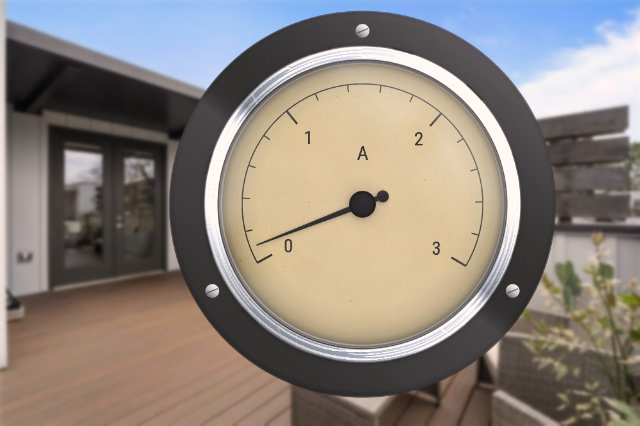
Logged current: 0.1 A
